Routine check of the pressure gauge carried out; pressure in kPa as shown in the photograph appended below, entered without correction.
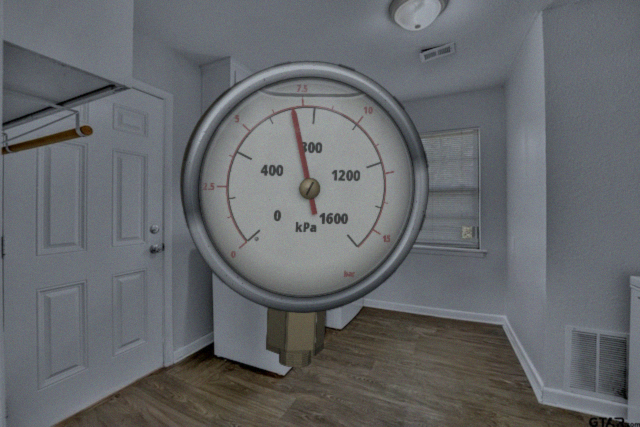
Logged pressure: 700 kPa
